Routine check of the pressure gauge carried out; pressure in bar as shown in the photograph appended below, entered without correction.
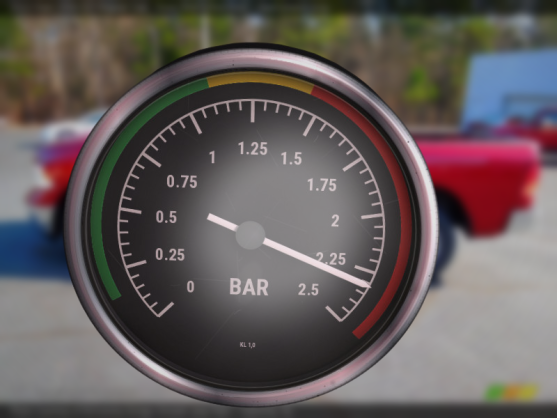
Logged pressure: 2.3 bar
